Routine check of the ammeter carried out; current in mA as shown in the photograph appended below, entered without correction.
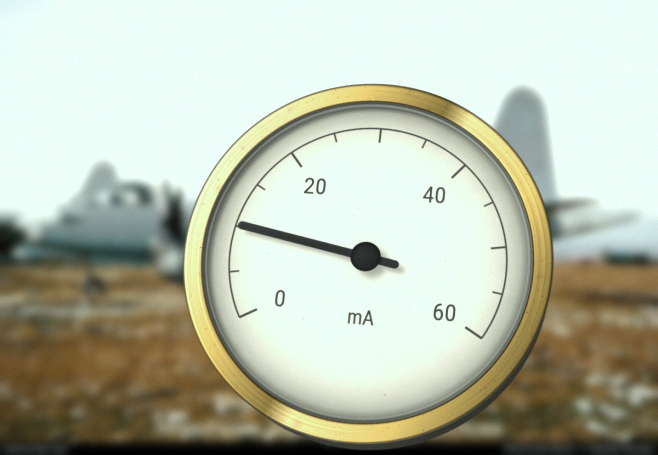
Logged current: 10 mA
